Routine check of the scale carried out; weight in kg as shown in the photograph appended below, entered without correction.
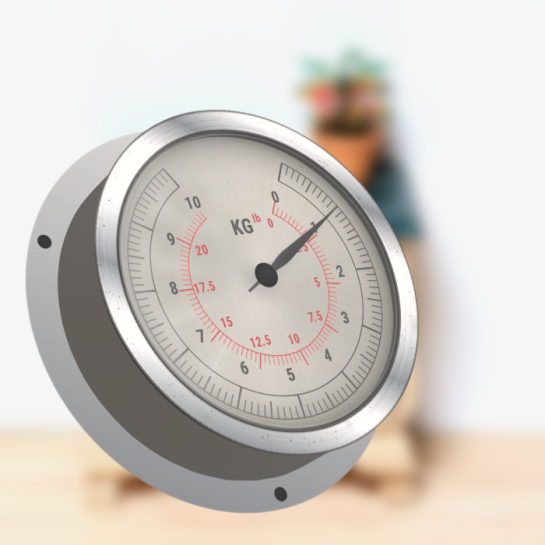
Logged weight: 1 kg
